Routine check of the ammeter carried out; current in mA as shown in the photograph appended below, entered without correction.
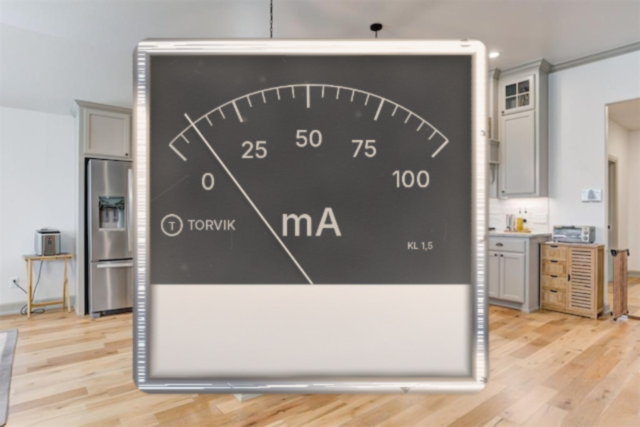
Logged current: 10 mA
